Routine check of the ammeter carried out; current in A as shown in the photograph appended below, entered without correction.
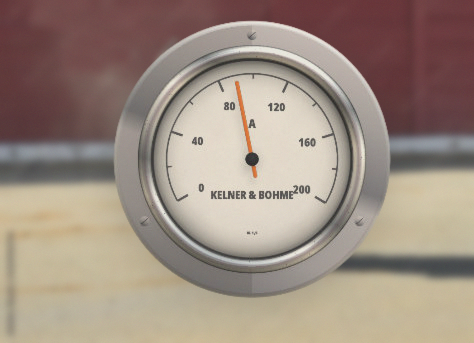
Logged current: 90 A
